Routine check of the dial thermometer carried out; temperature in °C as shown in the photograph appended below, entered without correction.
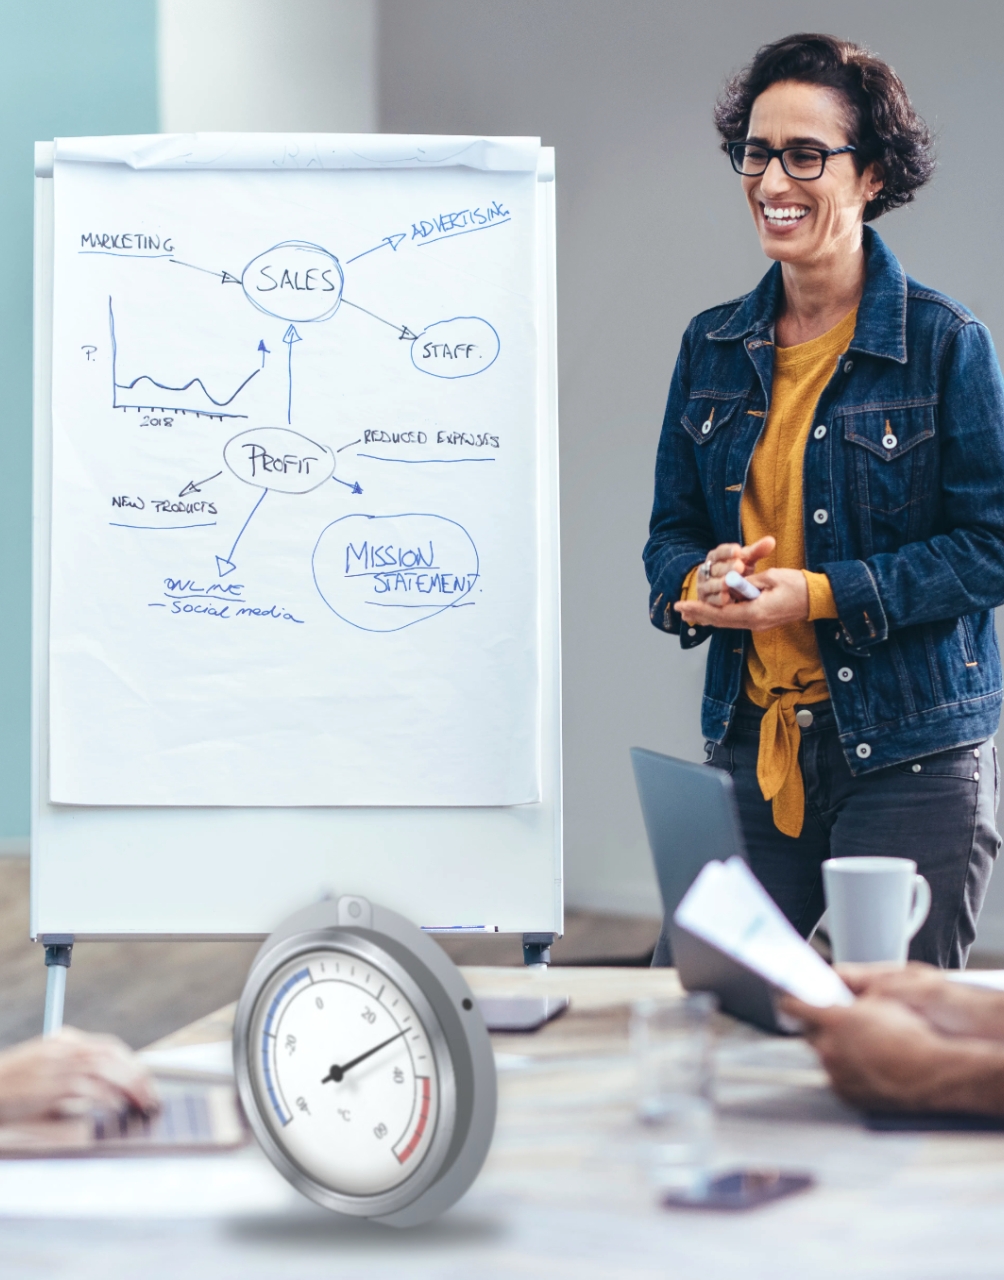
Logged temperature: 30 °C
